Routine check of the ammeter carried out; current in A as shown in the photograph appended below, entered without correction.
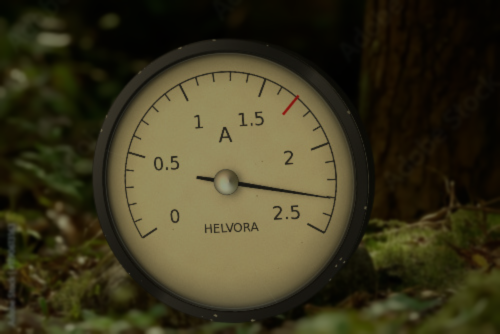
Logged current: 2.3 A
